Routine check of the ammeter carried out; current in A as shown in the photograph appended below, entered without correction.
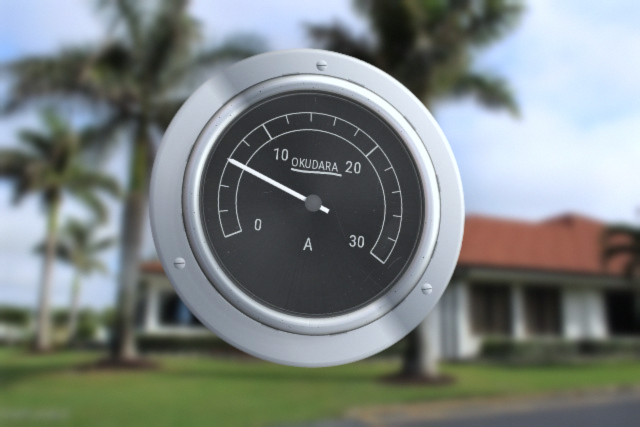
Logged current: 6 A
